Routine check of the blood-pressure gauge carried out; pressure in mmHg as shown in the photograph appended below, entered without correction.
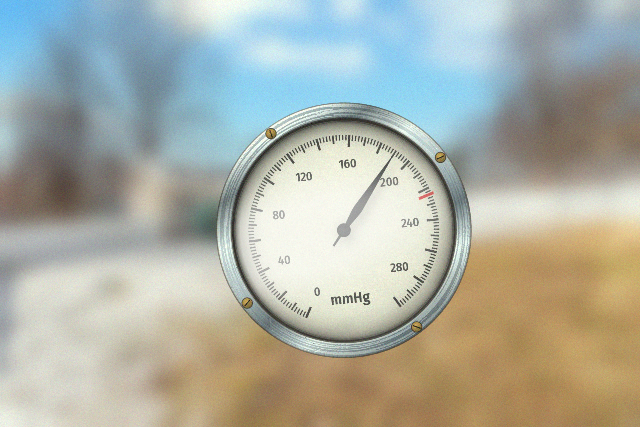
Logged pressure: 190 mmHg
